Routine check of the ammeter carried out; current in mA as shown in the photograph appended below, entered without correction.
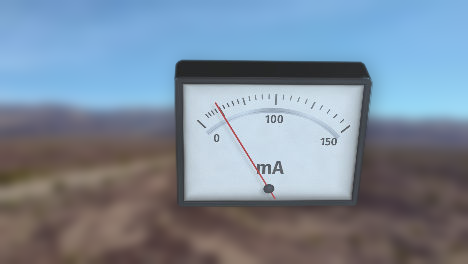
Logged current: 50 mA
